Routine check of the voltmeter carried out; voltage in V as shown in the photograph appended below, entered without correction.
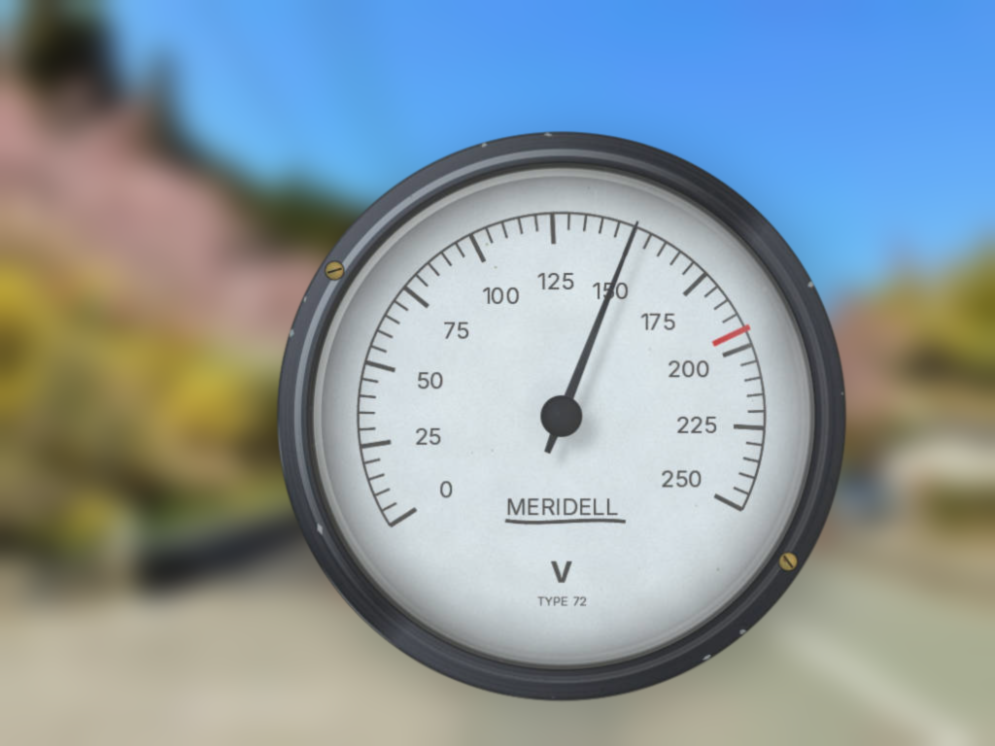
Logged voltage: 150 V
